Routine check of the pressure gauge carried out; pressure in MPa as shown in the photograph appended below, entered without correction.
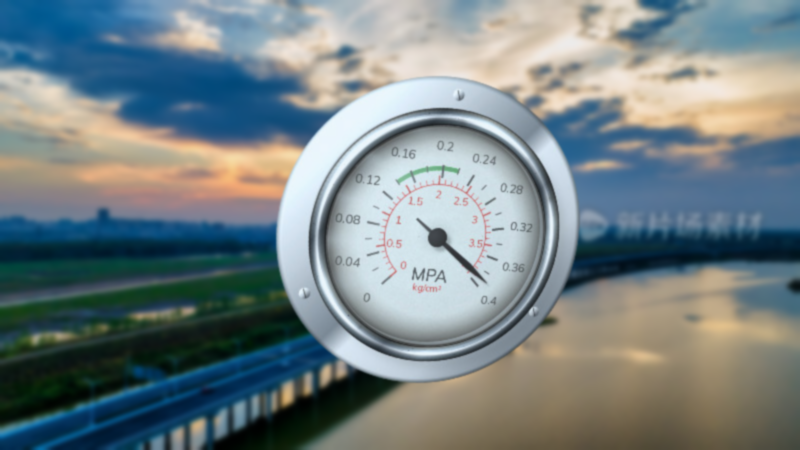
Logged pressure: 0.39 MPa
